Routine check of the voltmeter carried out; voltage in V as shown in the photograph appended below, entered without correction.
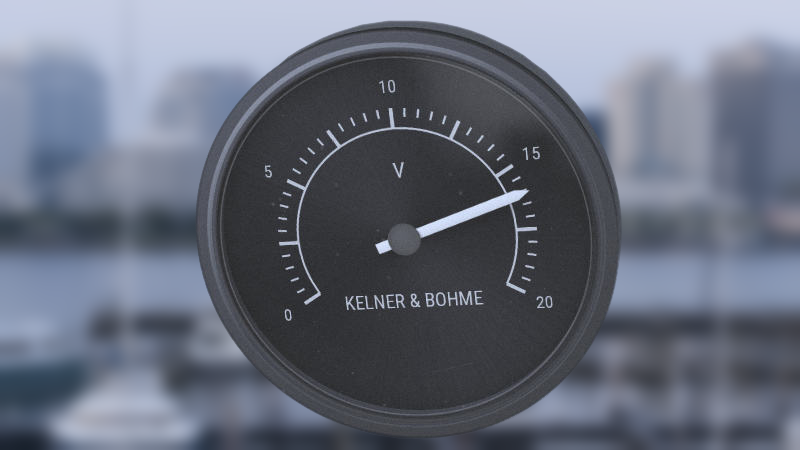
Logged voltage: 16 V
